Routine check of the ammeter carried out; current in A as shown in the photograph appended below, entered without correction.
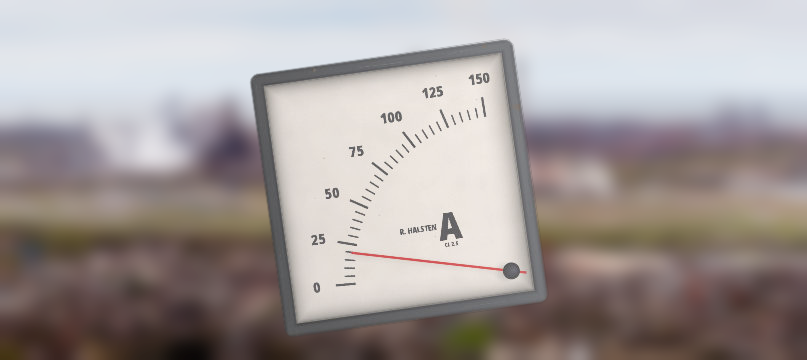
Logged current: 20 A
